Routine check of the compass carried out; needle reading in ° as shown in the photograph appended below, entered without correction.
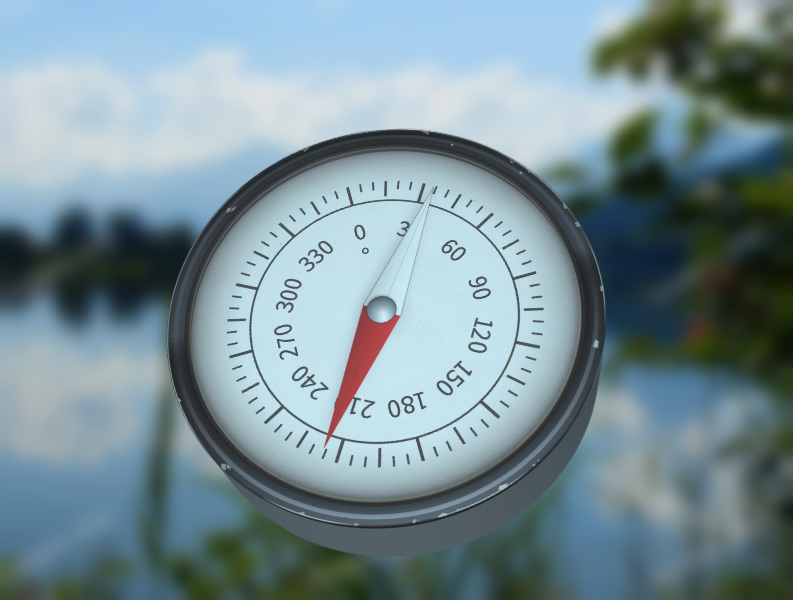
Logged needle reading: 215 °
